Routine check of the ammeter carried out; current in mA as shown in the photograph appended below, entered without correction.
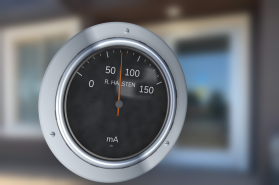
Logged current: 70 mA
